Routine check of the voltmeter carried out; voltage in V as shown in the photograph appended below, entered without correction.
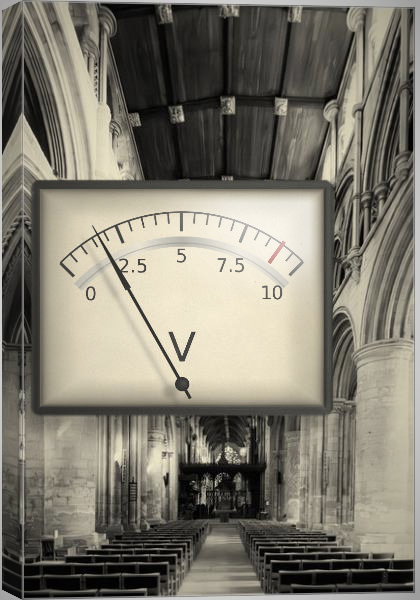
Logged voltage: 1.75 V
